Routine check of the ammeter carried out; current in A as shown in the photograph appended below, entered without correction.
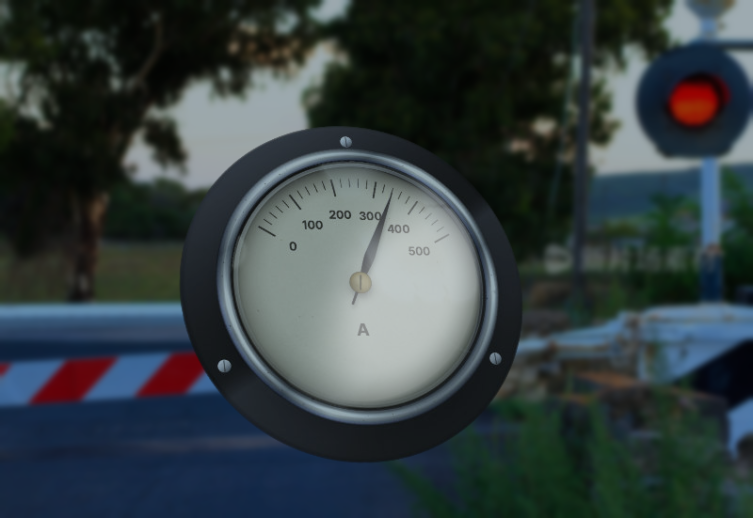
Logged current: 340 A
